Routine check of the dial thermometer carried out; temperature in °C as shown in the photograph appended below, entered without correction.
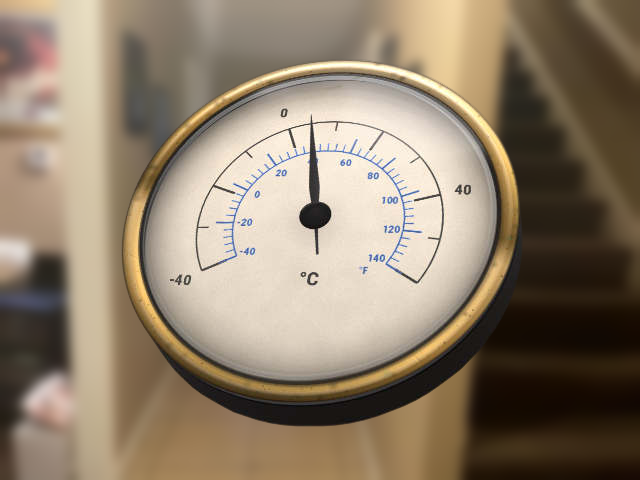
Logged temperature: 5 °C
